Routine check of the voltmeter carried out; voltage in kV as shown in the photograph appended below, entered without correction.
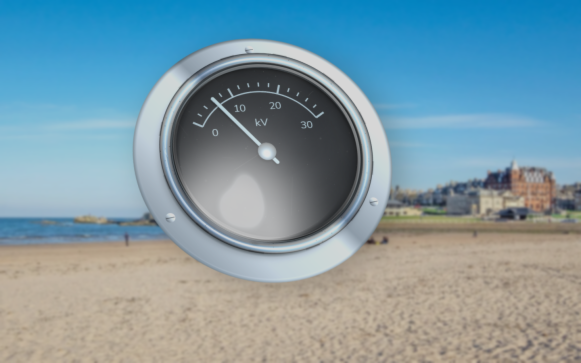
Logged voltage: 6 kV
